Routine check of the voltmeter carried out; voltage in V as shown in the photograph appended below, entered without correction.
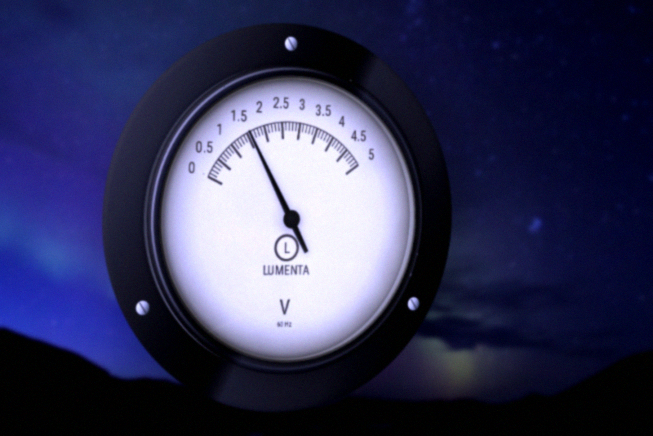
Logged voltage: 1.5 V
